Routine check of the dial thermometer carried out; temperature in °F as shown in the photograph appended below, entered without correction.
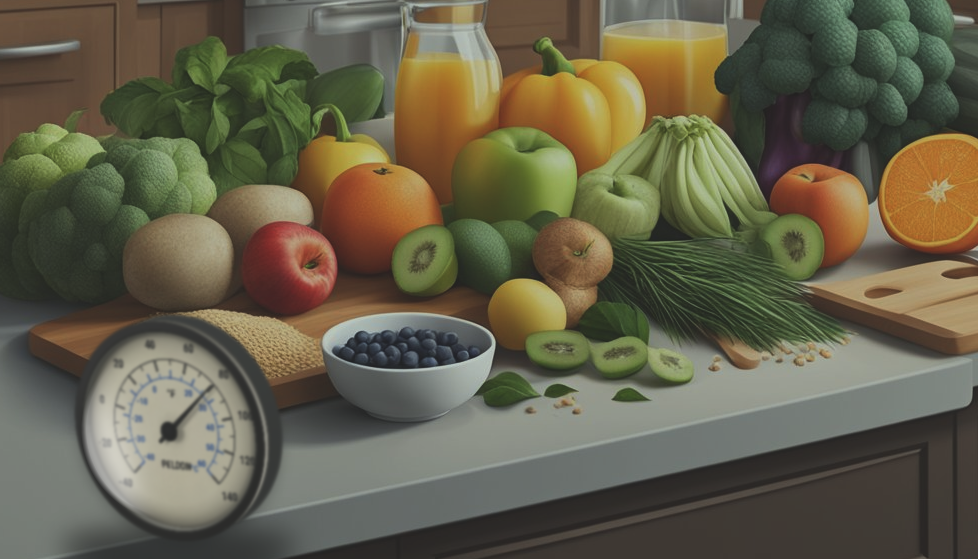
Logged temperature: 80 °F
